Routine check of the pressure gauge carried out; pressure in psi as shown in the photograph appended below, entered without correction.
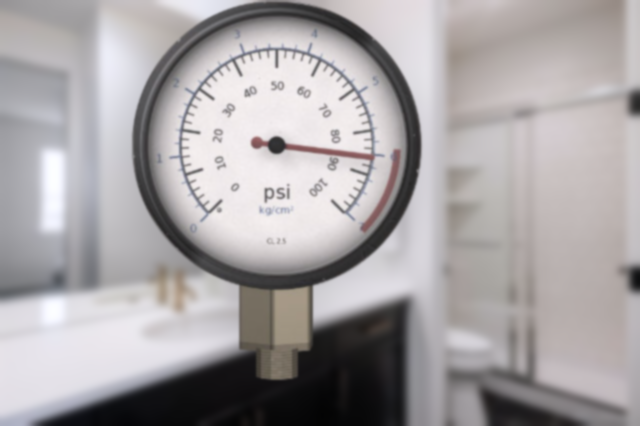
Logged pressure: 86 psi
